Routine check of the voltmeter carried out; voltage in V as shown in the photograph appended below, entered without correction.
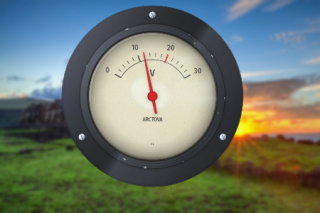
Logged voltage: 12 V
